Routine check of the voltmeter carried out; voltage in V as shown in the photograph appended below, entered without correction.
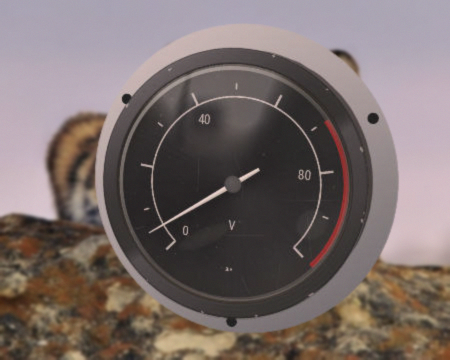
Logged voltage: 5 V
